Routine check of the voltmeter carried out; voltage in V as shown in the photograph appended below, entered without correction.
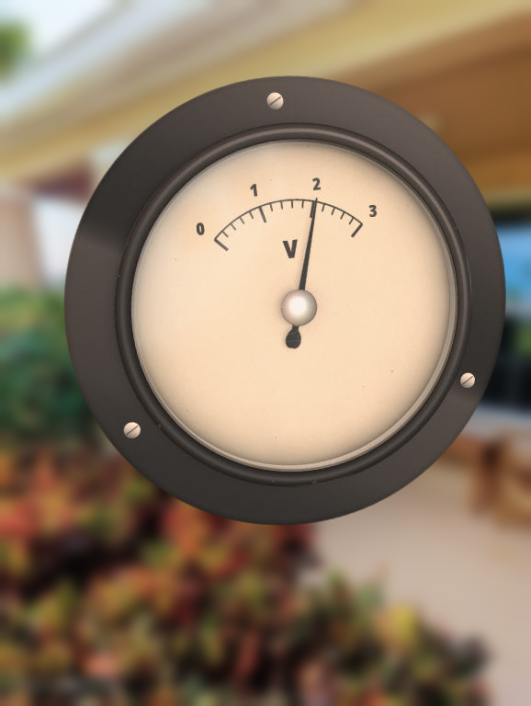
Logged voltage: 2 V
